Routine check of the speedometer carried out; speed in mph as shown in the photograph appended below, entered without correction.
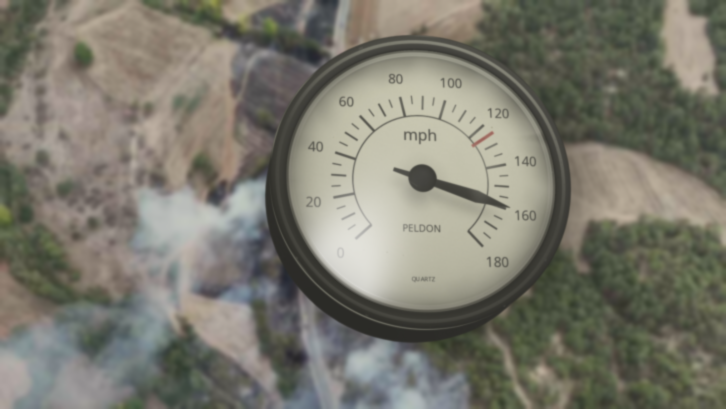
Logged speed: 160 mph
